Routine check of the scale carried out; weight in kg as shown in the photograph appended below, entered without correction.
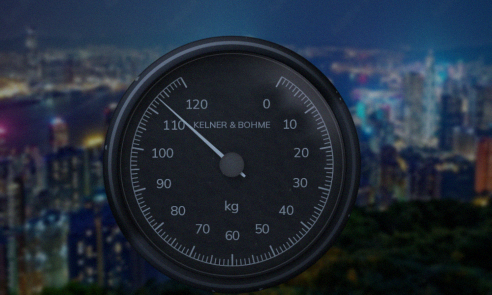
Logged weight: 113 kg
